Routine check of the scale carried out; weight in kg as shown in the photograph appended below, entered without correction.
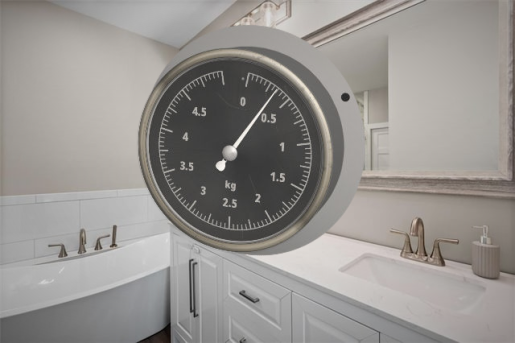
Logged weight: 0.35 kg
